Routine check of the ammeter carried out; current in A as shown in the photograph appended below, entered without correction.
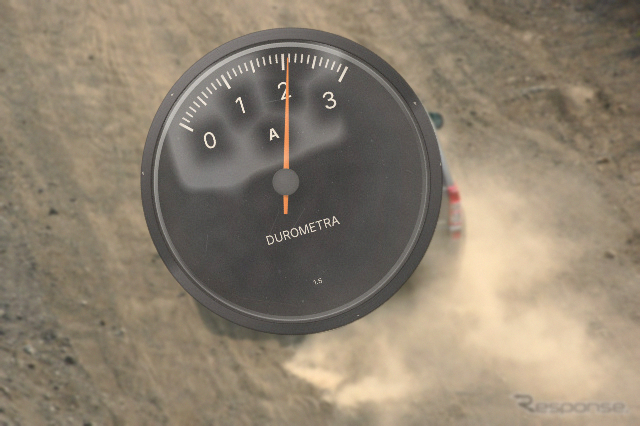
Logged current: 2.1 A
